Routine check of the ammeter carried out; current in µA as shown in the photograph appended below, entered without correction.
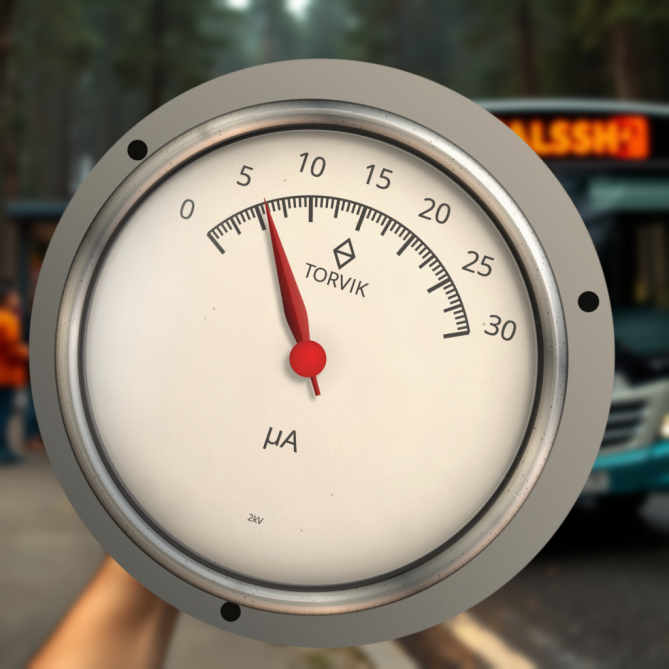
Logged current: 6 µA
